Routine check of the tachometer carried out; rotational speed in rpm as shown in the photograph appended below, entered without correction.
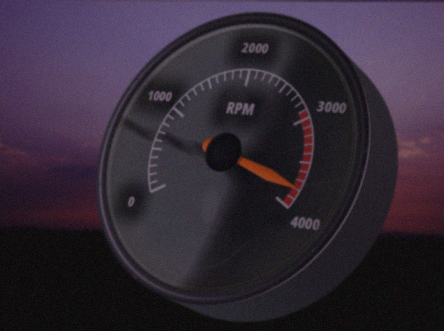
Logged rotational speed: 3800 rpm
